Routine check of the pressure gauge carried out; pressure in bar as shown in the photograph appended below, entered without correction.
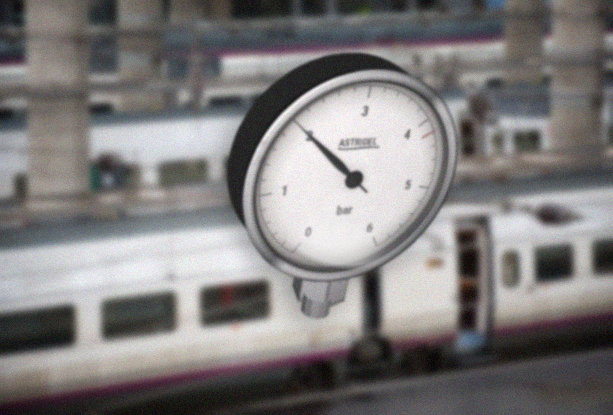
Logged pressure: 2 bar
